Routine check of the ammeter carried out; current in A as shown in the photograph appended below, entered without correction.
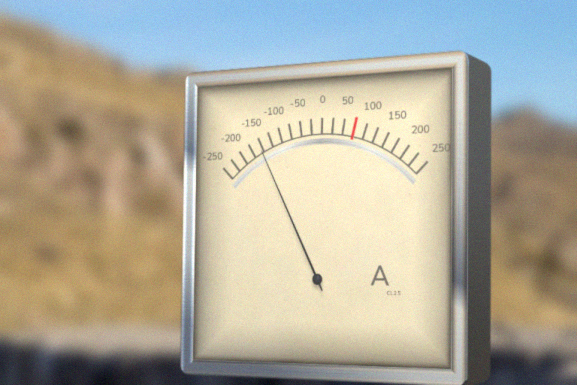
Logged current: -150 A
